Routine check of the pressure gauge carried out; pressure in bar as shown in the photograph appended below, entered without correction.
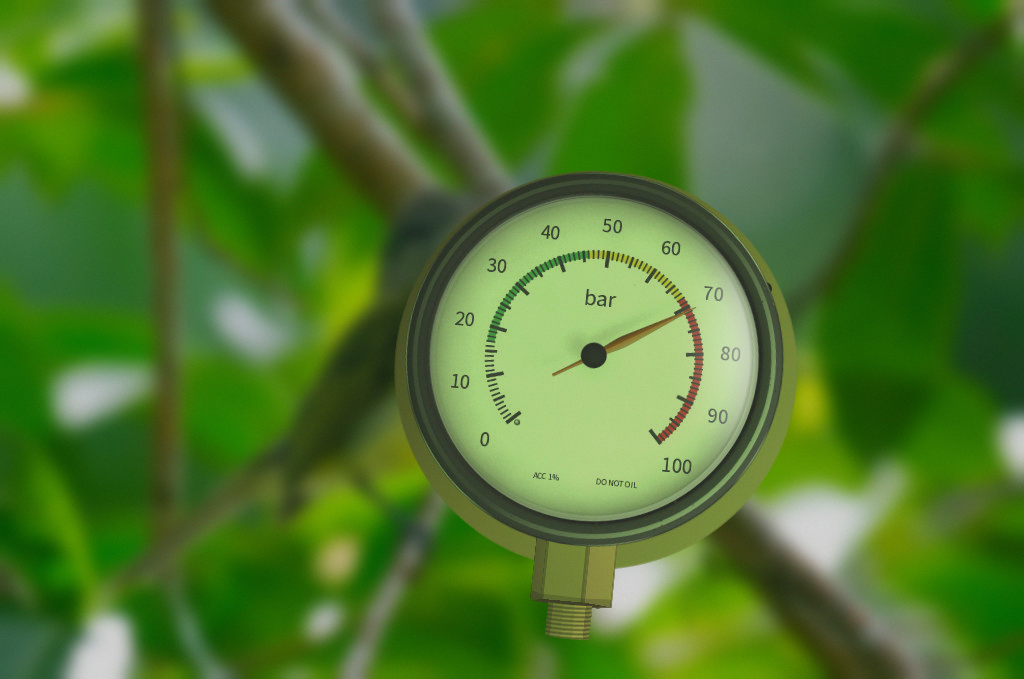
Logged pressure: 71 bar
